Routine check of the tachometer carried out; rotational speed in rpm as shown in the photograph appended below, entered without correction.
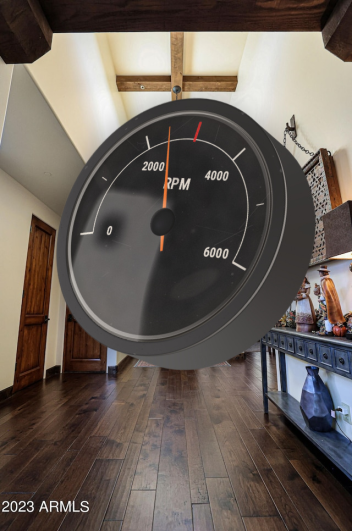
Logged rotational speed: 2500 rpm
